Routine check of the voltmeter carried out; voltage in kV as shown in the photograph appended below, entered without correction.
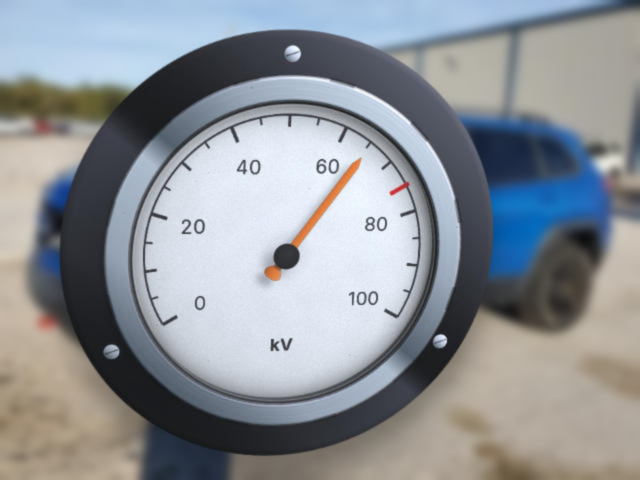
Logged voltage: 65 kV
